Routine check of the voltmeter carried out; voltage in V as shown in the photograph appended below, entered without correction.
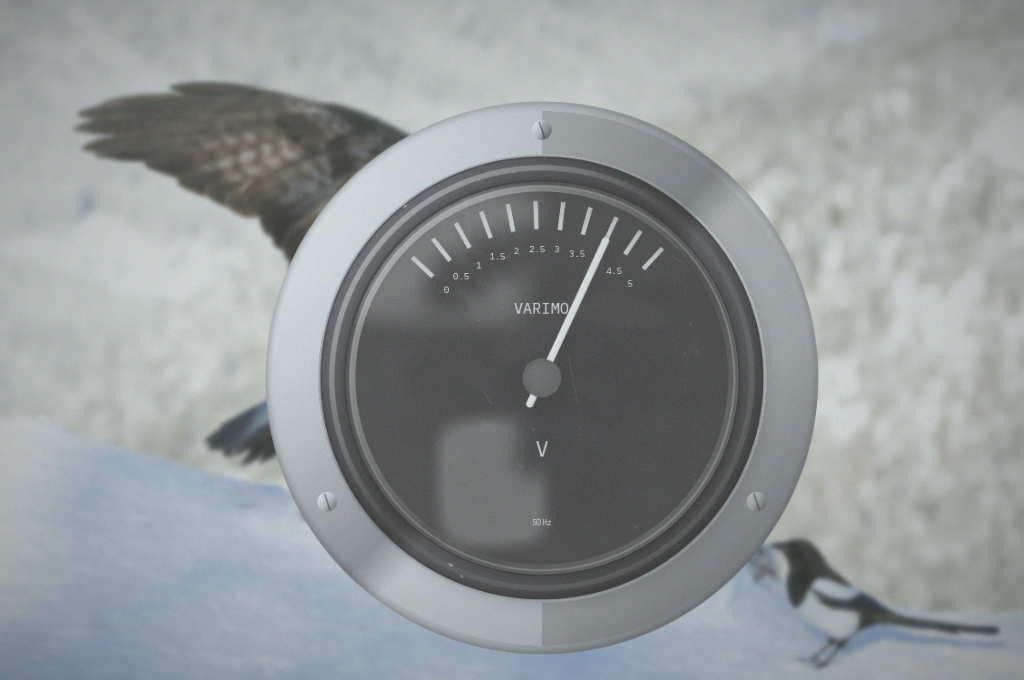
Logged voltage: 4 V
